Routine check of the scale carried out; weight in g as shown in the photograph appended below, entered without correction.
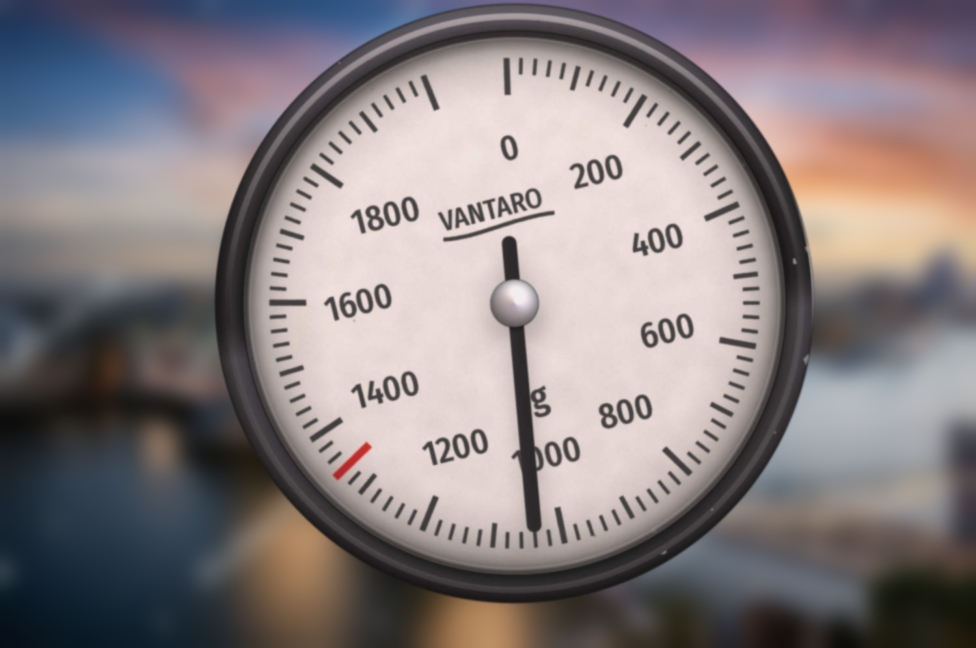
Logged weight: 1040 g
